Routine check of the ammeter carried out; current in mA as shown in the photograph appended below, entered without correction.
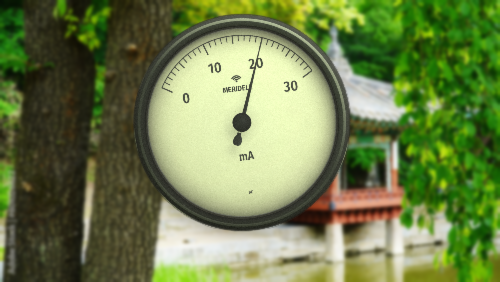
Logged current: 20 mA
